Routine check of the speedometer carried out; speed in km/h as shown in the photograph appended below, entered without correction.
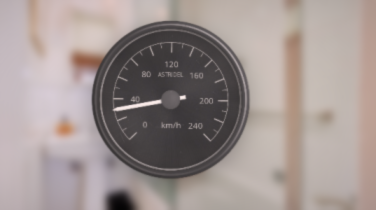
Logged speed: 30 km/h
